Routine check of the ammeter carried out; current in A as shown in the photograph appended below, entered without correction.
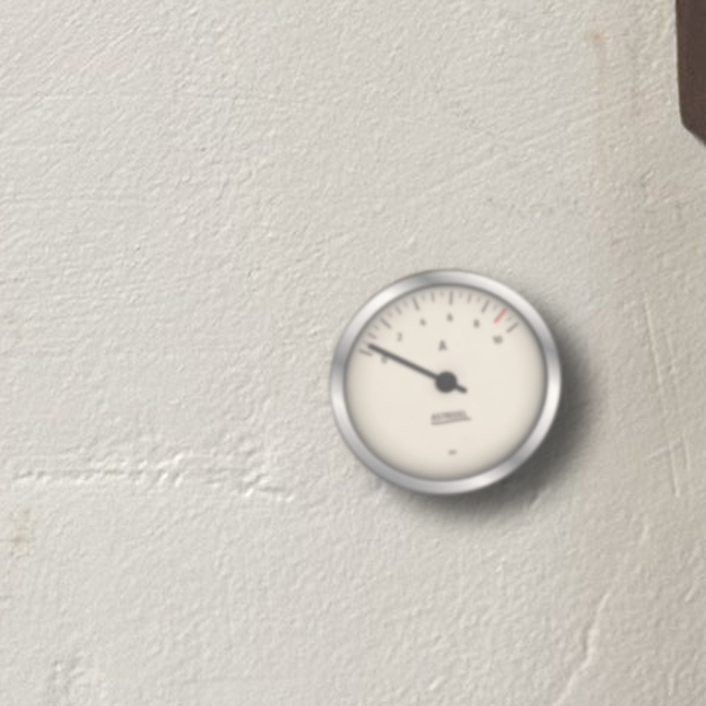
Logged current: 0.5 A
